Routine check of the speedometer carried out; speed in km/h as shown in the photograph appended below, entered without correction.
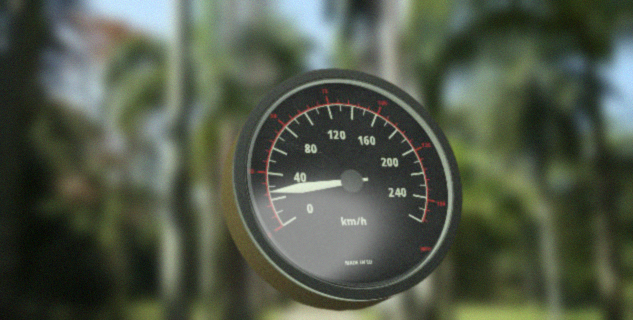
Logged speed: 25 km/h
